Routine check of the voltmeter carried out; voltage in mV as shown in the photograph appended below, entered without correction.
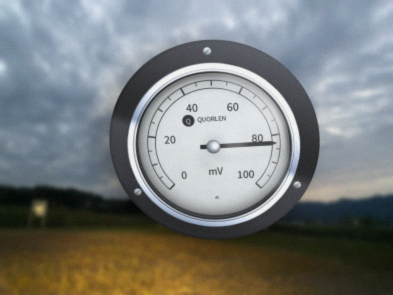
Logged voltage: 82.5 mV
